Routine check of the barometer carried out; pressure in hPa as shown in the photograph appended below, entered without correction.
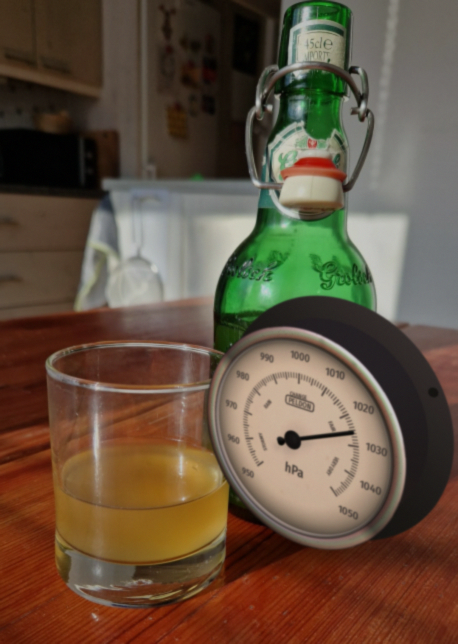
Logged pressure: 1025 hPa
